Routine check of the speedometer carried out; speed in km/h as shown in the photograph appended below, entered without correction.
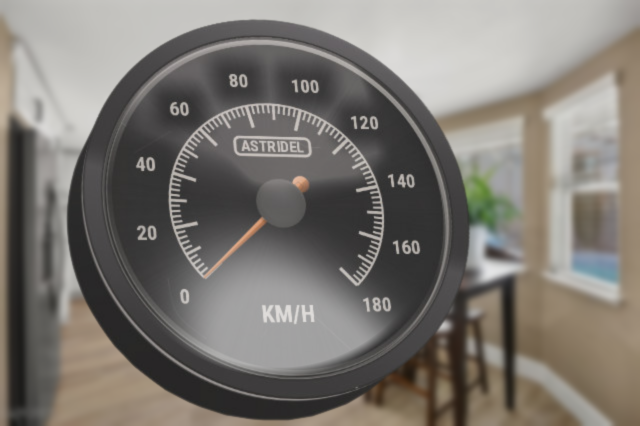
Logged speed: 0 km/h
